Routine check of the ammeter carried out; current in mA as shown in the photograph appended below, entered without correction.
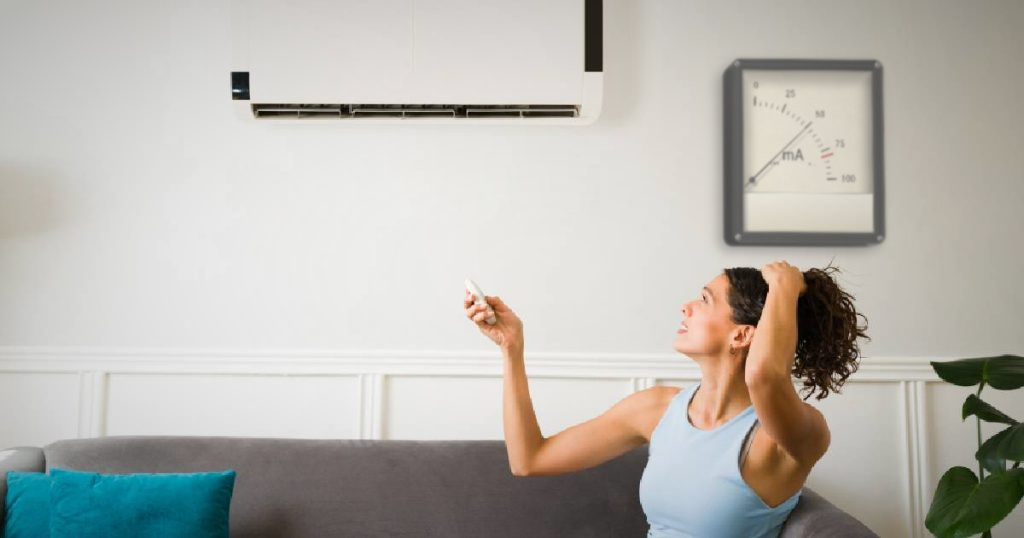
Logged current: 50 mA
